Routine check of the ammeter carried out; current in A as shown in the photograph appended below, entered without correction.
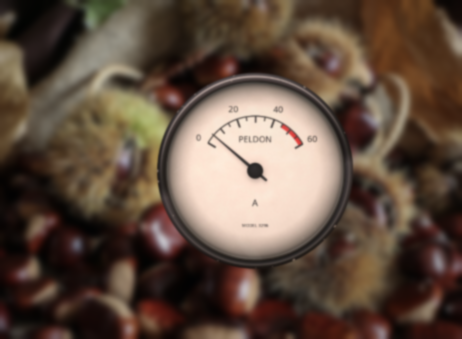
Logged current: 5 A
